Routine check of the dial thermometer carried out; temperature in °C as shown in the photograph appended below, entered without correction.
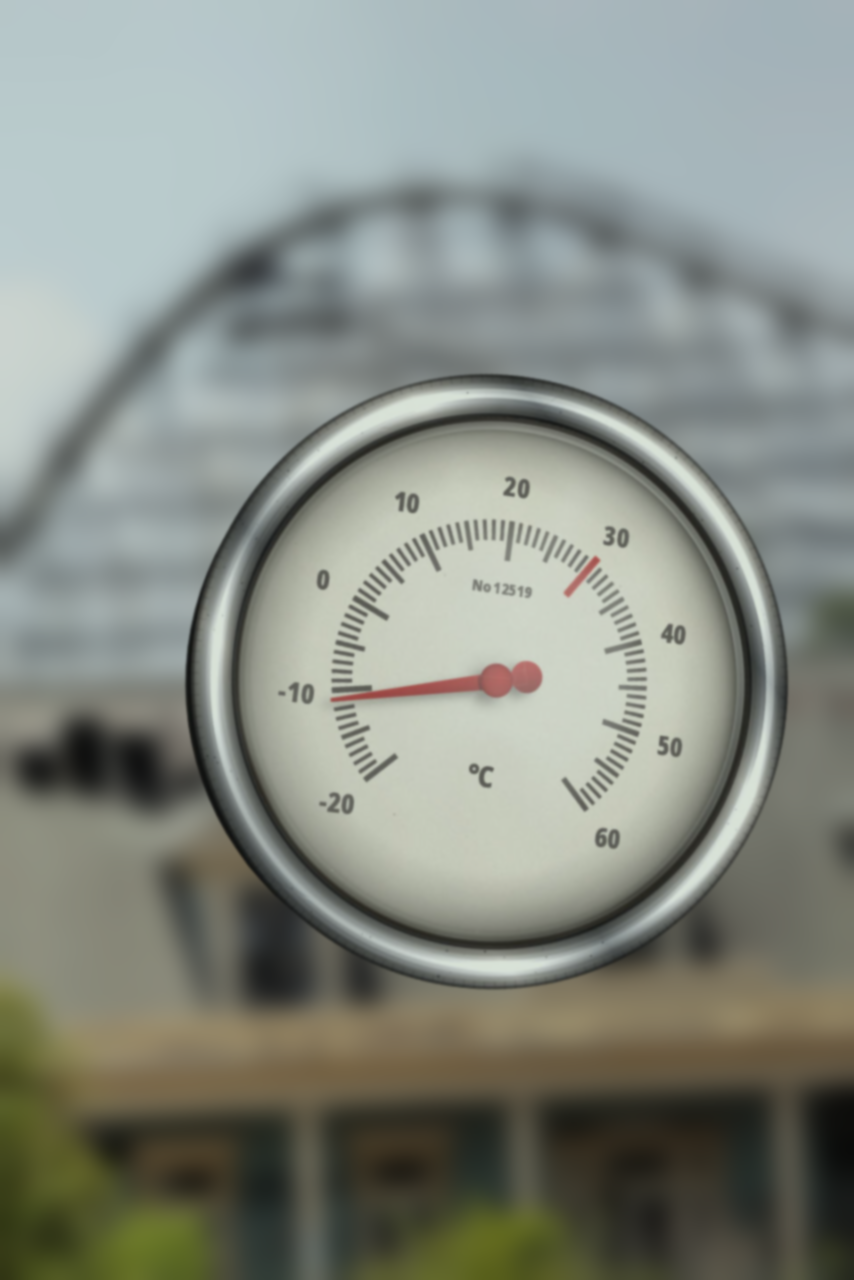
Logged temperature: -11 °C
